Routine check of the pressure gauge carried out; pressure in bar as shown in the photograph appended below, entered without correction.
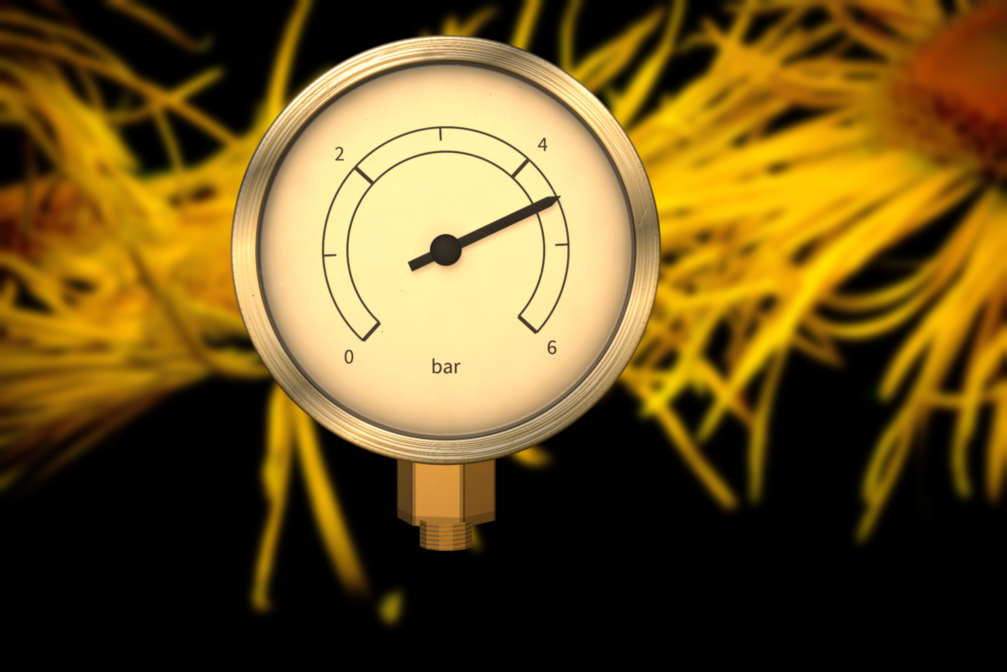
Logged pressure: 4.5 bar
